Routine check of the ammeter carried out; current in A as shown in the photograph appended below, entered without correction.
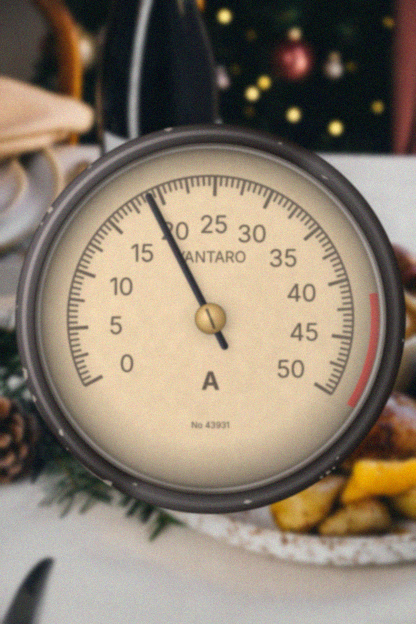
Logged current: 19 A
